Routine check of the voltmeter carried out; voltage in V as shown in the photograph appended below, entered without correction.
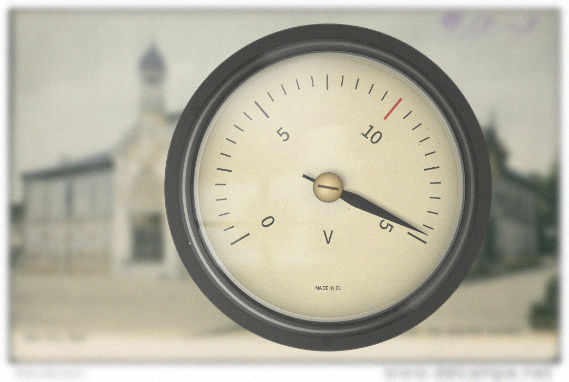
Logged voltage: 14.75 V
